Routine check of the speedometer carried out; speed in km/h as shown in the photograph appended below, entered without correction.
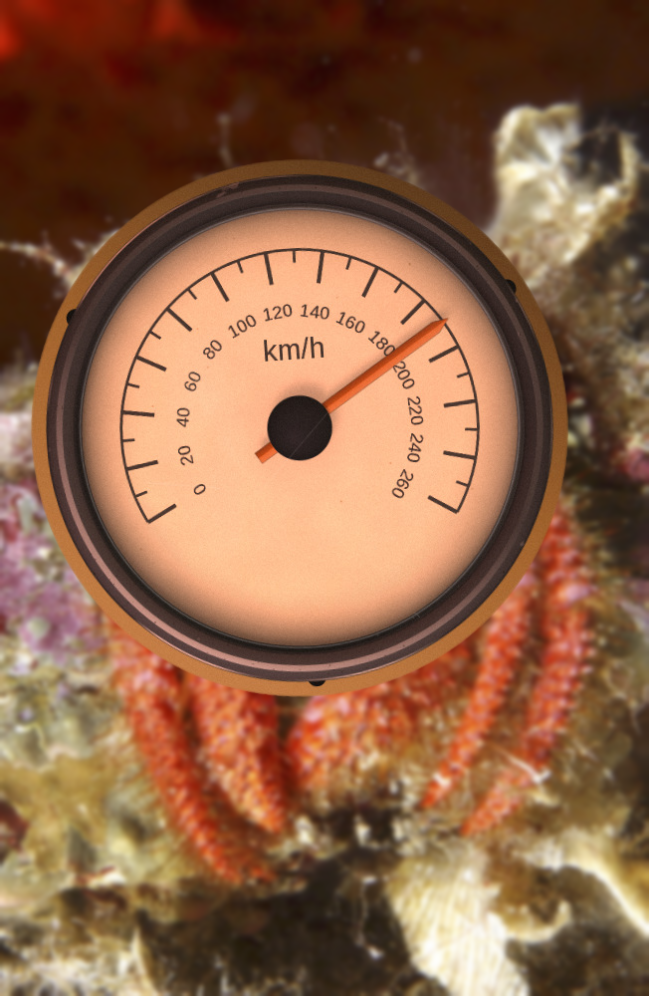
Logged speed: 190 km/h
